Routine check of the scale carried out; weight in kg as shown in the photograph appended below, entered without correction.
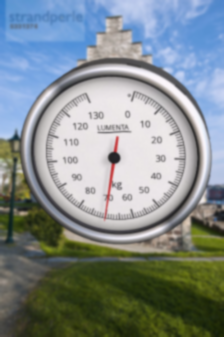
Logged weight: 70 kg
